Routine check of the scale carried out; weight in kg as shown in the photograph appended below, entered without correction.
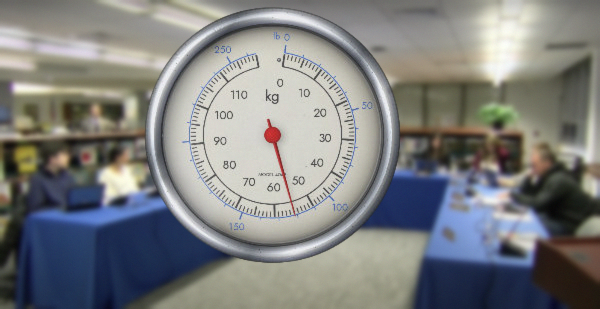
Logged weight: 55 kg
